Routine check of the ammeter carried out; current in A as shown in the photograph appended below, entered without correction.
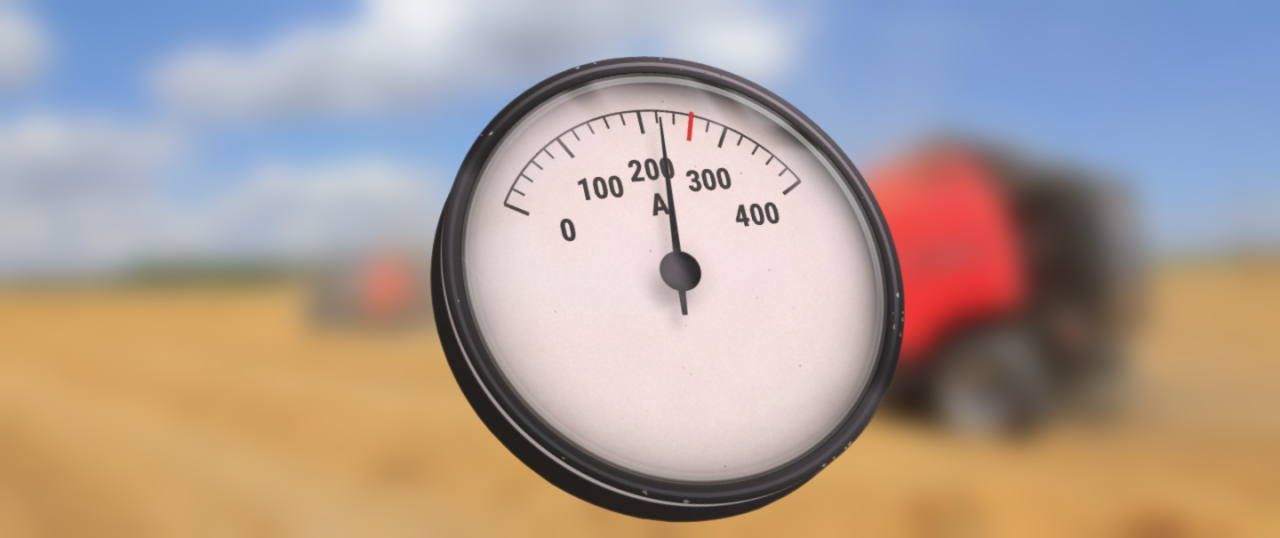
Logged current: 220 A
